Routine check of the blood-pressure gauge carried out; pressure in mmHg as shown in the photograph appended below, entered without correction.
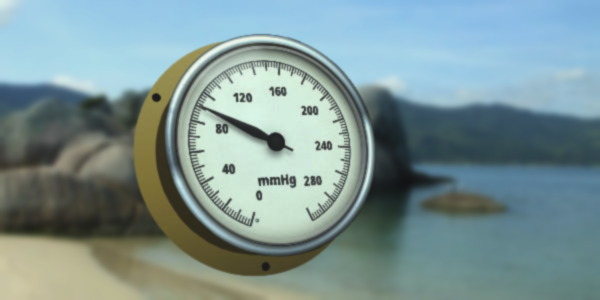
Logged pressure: 90 mmHg
